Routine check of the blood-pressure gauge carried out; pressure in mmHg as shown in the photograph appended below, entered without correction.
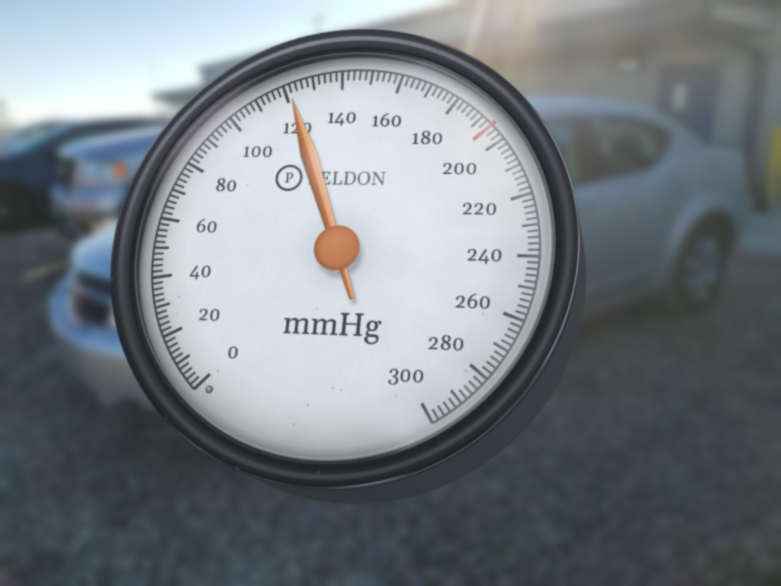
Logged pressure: 122 mmHg
